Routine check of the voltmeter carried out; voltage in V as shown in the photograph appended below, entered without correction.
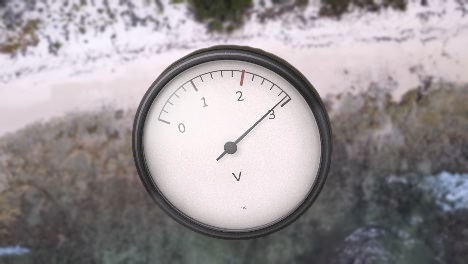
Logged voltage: 2.9 V
